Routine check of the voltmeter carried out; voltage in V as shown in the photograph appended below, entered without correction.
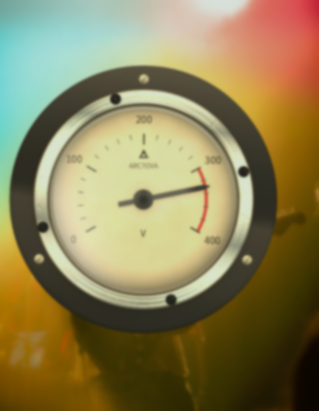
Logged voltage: 330 V
